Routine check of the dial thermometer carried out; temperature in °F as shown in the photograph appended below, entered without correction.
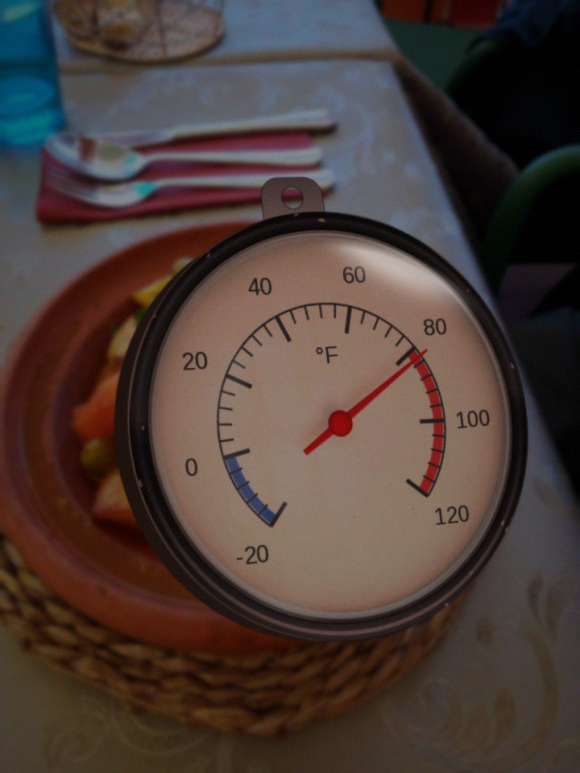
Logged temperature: 82 °F
